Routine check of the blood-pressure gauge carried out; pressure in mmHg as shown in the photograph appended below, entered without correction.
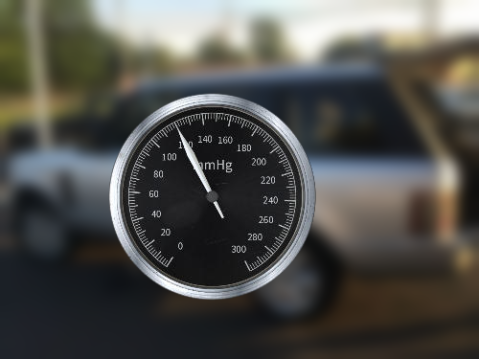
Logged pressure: 120 mmHg
